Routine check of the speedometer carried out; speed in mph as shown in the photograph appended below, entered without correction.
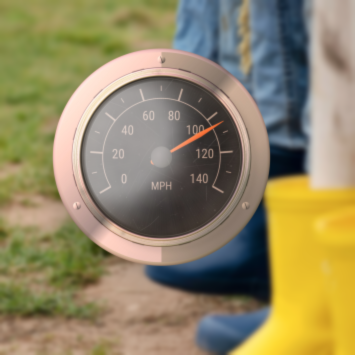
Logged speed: 105 mph
